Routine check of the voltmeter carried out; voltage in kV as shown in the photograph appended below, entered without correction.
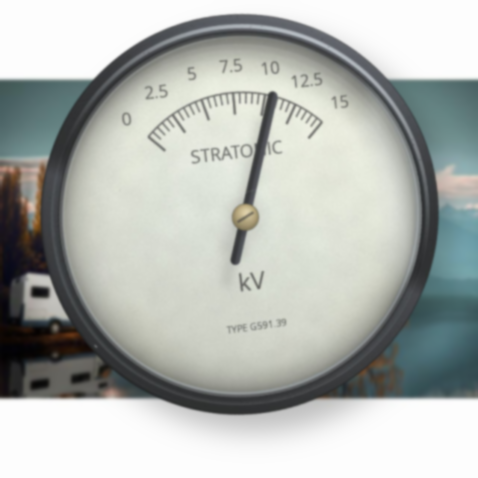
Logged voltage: 10.5 kV
